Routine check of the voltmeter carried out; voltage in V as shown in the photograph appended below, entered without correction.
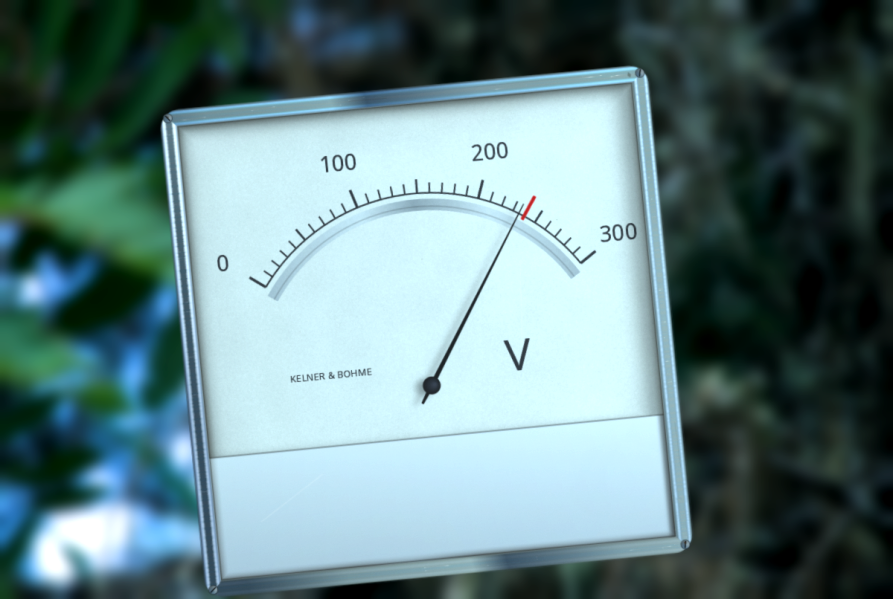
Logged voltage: 235 V
